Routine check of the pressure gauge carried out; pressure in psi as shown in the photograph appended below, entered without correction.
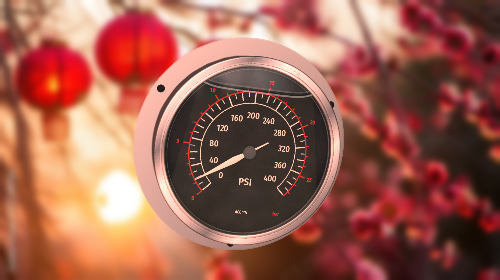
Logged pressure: 20 psi
